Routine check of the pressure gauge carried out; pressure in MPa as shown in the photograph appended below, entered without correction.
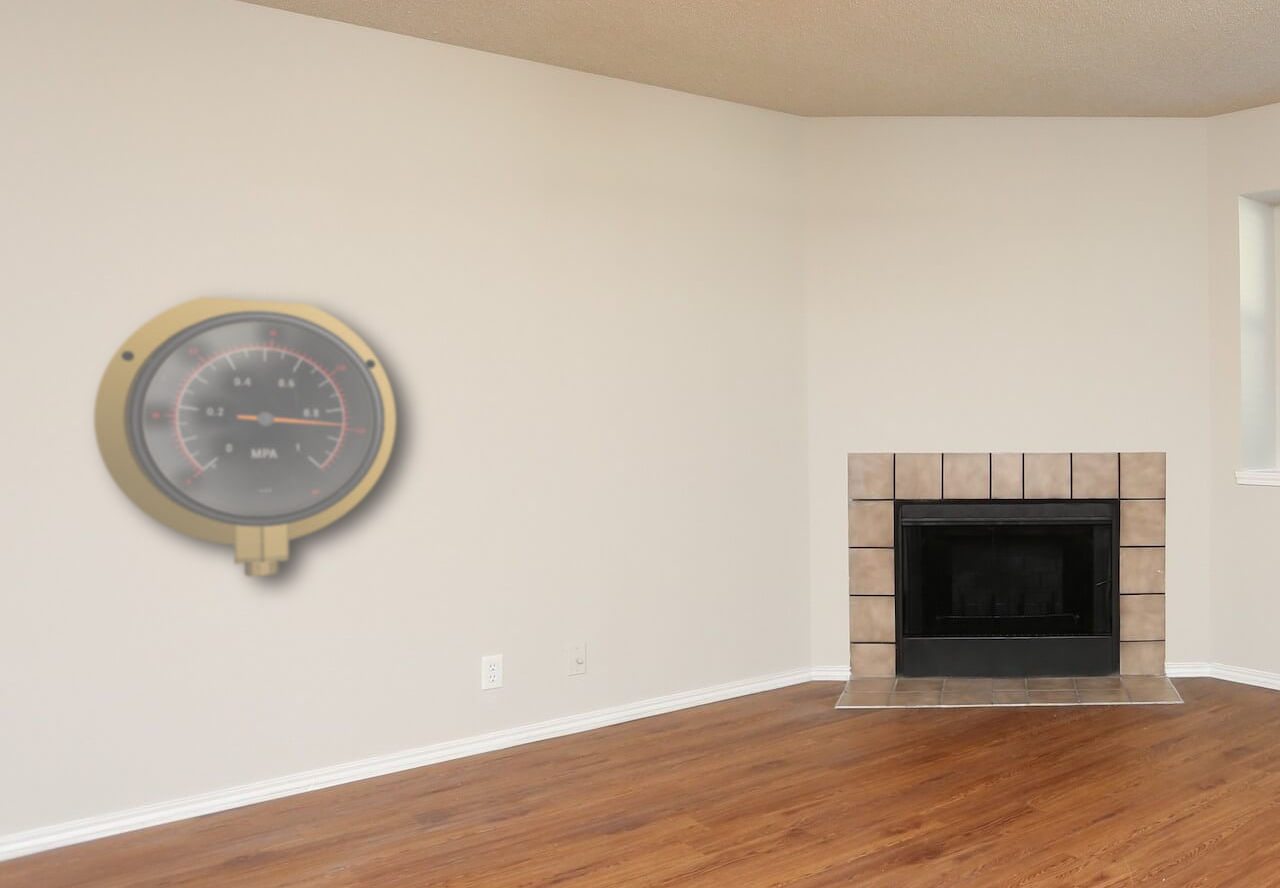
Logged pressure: 0.85 MPa
